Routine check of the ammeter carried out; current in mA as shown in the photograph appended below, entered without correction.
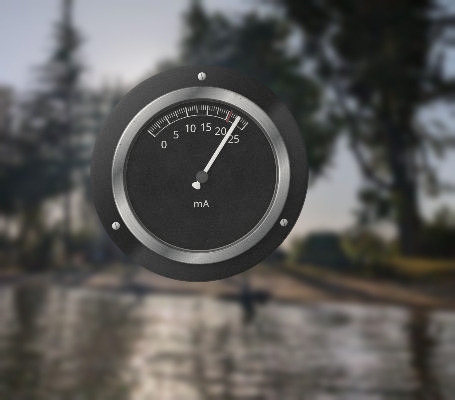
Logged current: 22.5 mA
